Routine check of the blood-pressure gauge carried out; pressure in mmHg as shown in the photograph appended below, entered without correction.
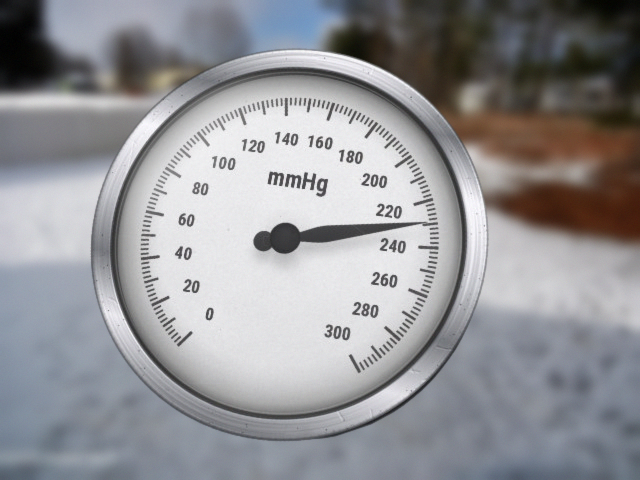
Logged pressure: 230 mmHg
